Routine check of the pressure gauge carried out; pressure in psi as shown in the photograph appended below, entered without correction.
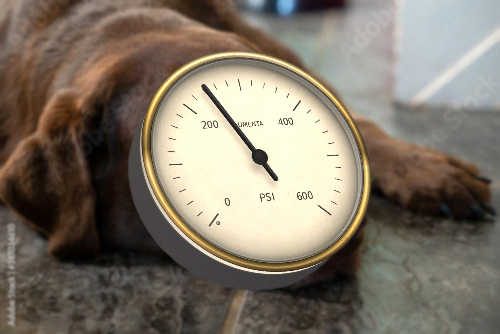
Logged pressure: 240 psi
